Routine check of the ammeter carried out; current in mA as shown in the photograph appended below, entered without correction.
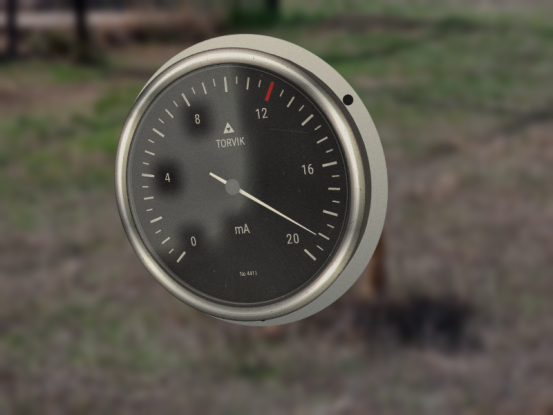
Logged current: 19 mA
